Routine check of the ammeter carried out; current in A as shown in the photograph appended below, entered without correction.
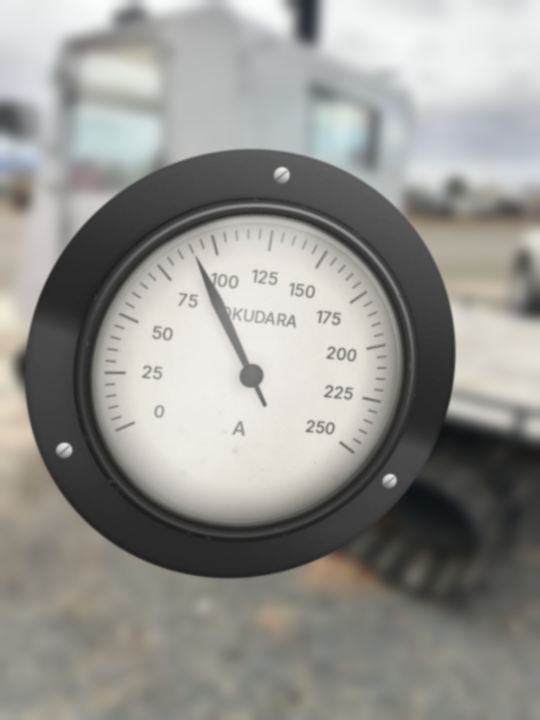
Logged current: 90 A
